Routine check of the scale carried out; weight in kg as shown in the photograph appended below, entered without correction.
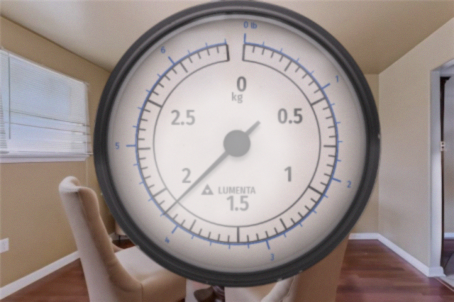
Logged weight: 1.9 kg
